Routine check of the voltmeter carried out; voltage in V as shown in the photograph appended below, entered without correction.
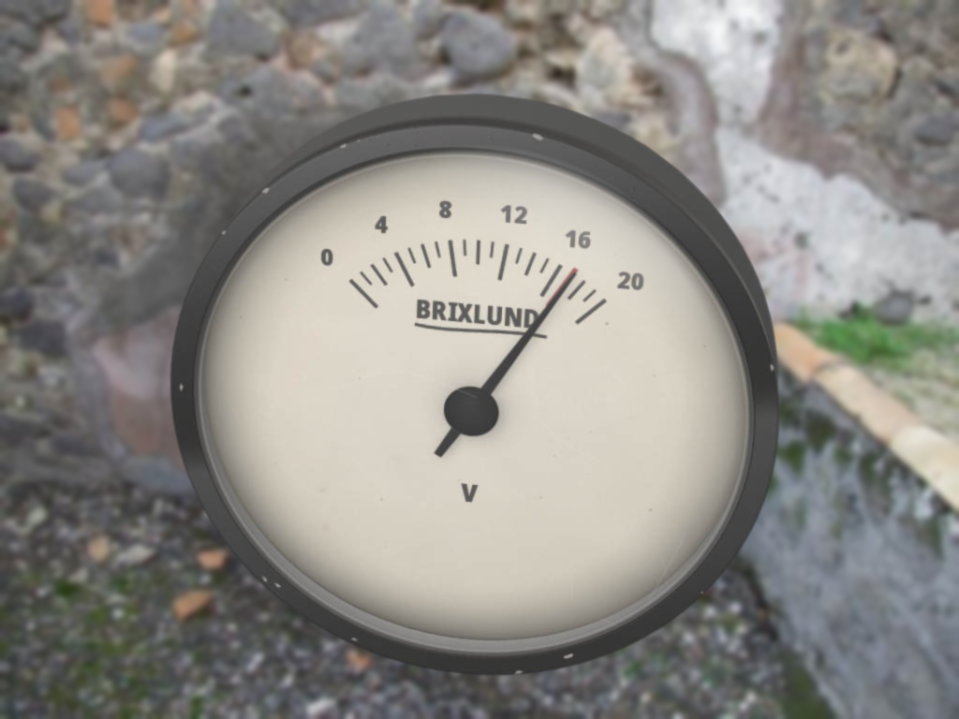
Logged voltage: 17 V
